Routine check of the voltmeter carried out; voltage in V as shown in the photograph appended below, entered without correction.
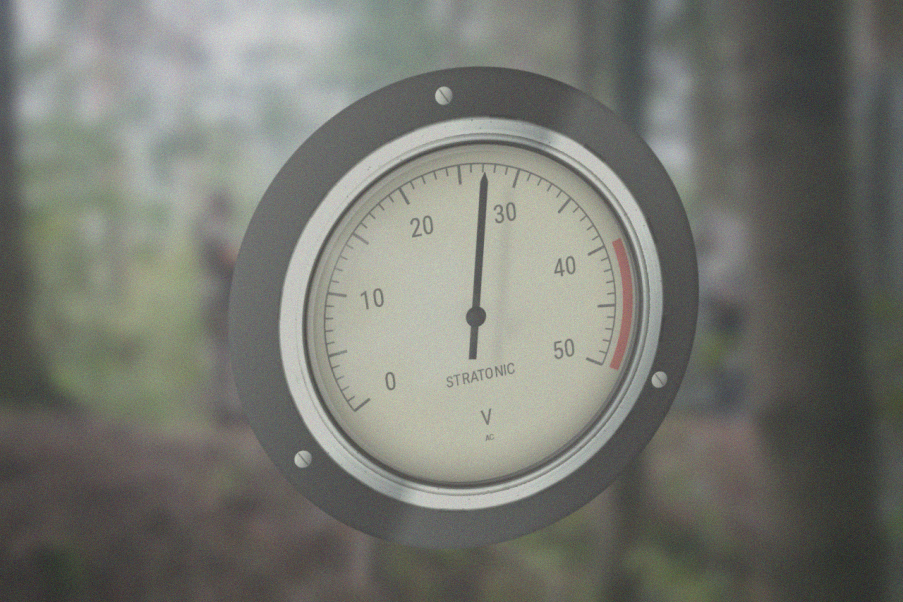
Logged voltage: 27 V
